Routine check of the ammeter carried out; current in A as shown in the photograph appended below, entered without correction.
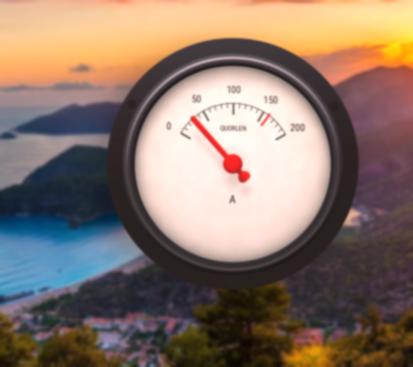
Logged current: 30 A
